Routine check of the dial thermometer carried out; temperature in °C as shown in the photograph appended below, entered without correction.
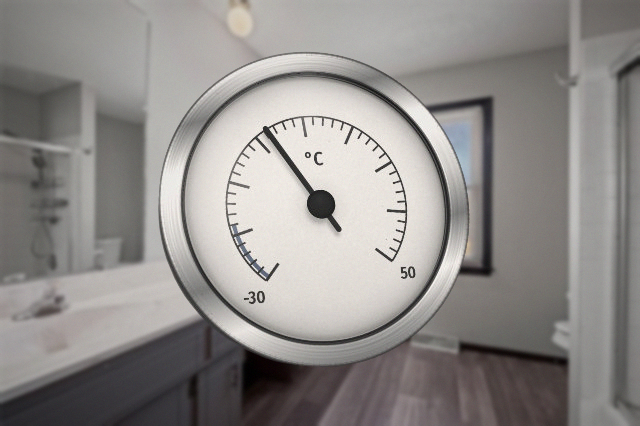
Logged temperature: 2 °C
